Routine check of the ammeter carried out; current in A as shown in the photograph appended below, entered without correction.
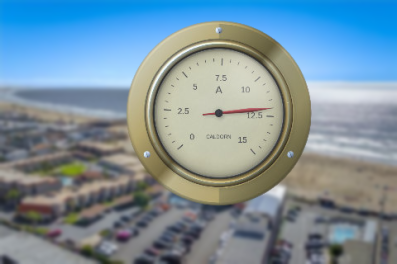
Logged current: 12 A
